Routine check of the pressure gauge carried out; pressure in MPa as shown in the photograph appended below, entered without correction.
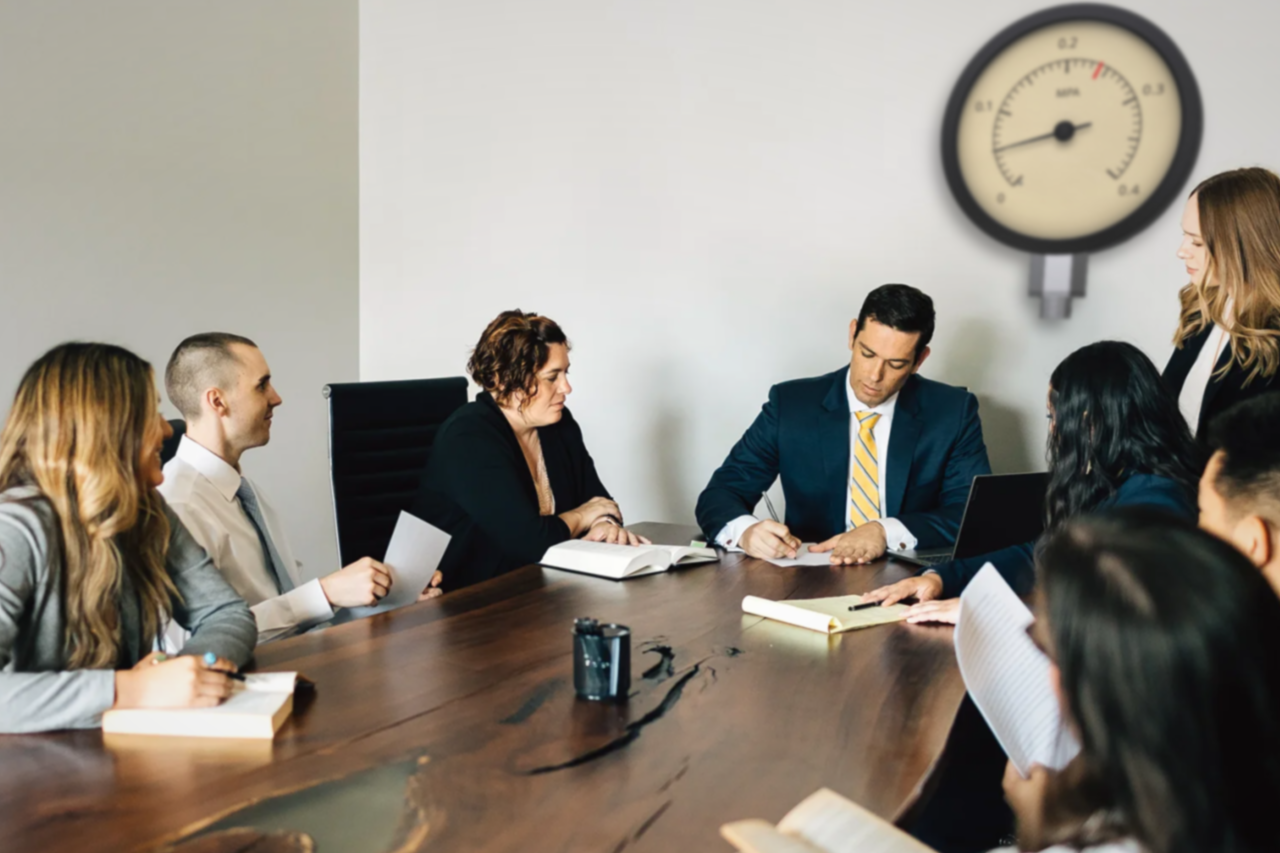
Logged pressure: 0.05 MPa
